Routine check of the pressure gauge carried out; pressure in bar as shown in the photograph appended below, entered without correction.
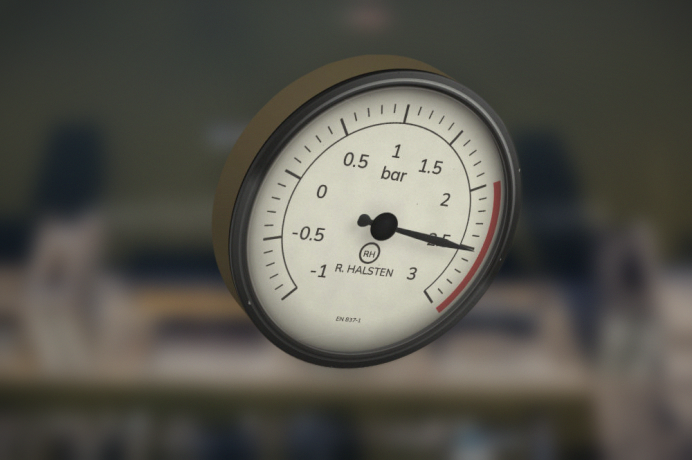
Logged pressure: 2.5 bar
